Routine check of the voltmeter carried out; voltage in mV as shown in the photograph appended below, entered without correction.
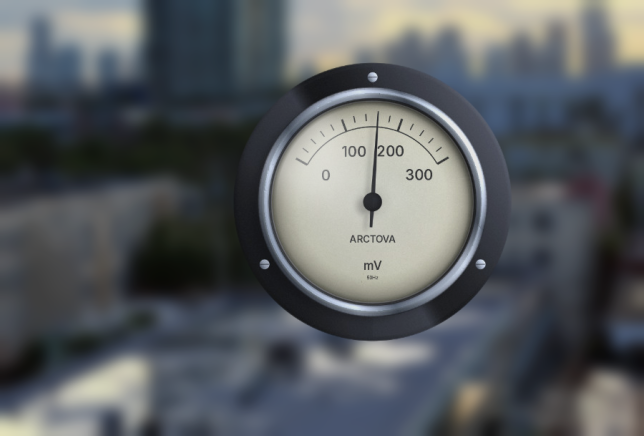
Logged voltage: 160 mV
